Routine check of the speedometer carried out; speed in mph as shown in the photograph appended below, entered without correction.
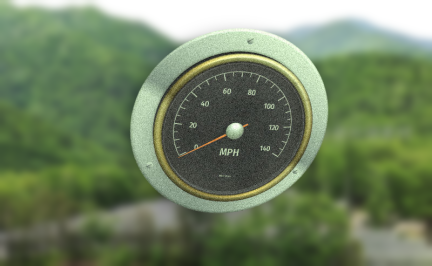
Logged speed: 0 mph
